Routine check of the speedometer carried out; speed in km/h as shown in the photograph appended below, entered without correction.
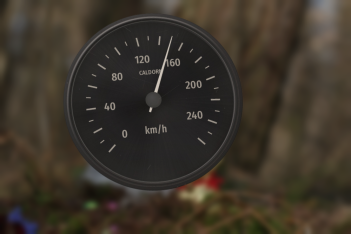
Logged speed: 150 km/h
